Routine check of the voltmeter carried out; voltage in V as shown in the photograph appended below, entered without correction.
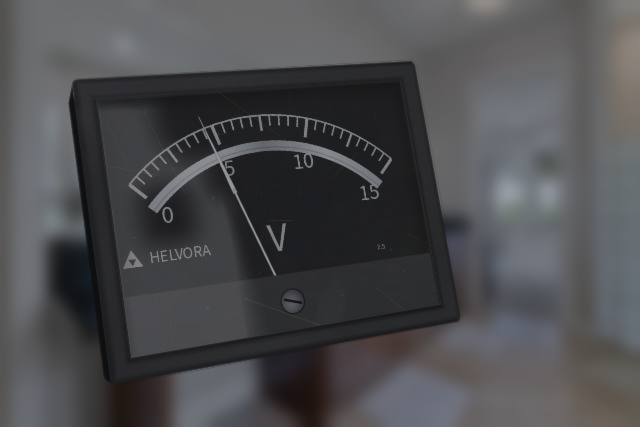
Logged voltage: 4.5 V
